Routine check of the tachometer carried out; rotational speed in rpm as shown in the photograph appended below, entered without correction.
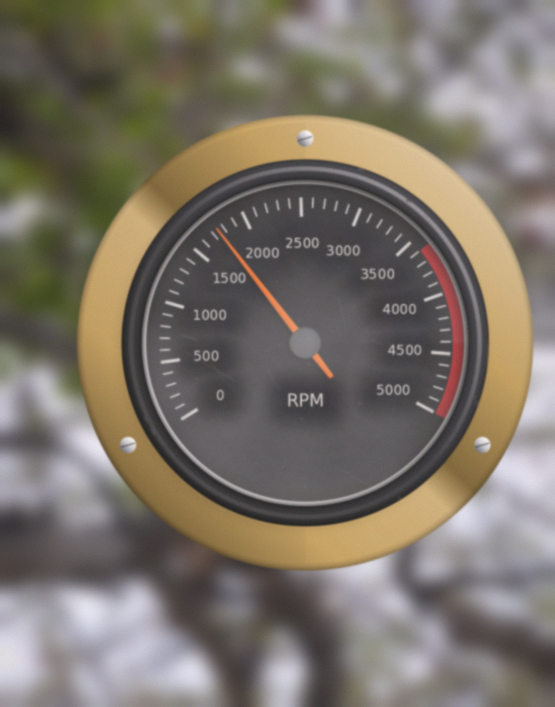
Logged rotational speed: 1750 rpm
